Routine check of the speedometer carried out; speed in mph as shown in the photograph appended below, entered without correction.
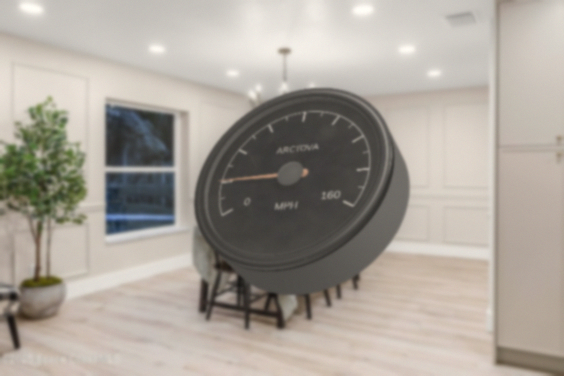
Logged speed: 20 mph
